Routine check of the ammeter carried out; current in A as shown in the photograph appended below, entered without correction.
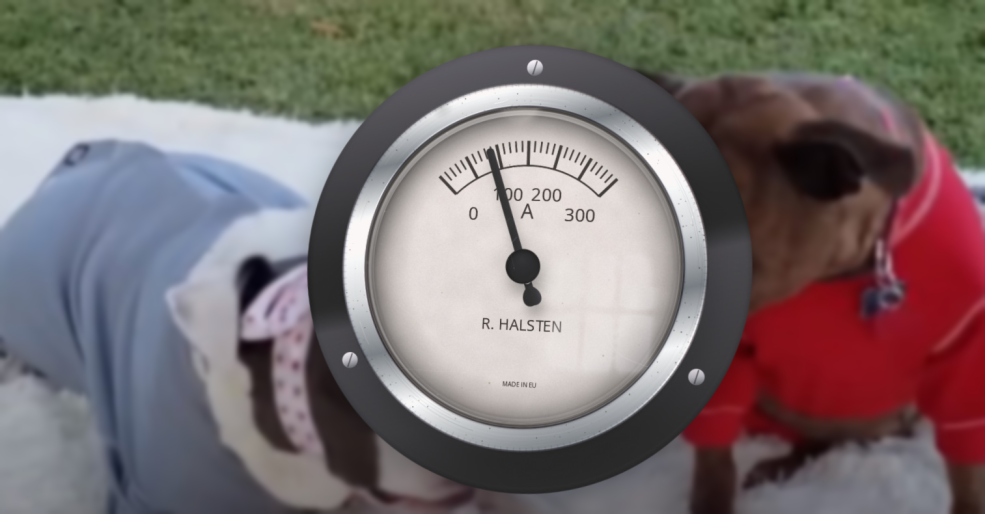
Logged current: 90 A
